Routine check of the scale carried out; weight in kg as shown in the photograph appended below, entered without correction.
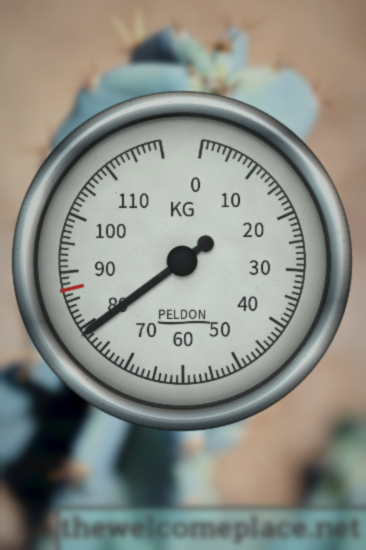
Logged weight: 79 kg
